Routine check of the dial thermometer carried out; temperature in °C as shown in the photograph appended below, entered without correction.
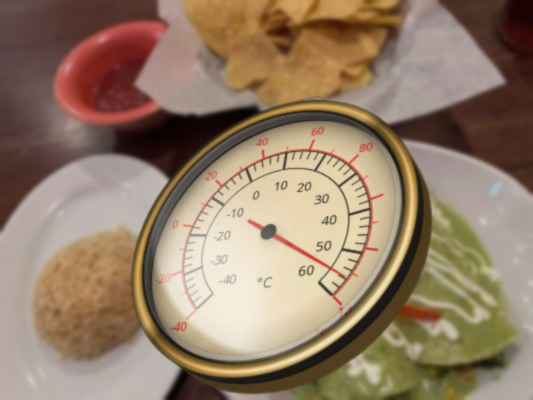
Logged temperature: 56 °C
